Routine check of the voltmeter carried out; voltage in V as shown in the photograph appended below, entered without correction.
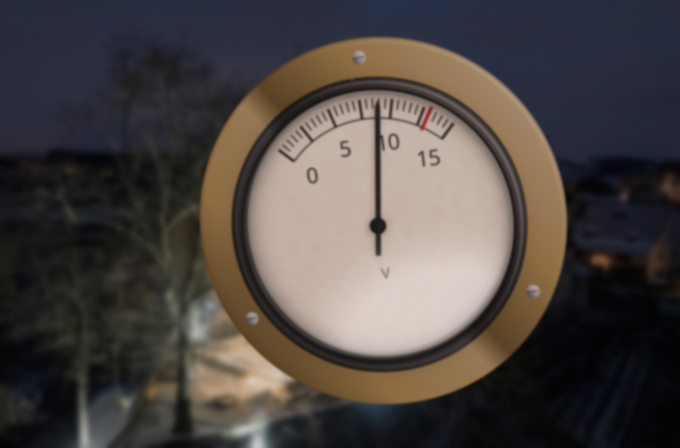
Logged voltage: 9 V
